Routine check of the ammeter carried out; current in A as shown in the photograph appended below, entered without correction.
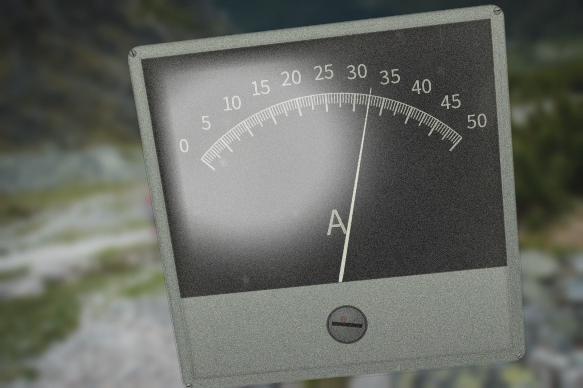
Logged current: 32.5 A
